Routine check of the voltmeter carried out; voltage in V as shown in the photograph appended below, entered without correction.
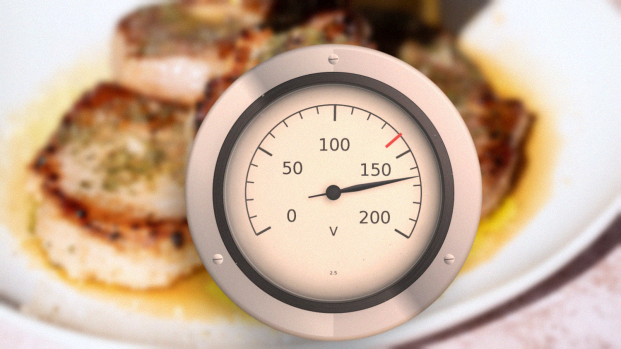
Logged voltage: 165 V
